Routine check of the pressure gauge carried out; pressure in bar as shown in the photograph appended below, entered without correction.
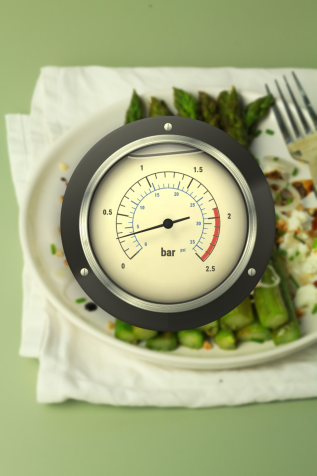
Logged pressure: 0.25 bar
